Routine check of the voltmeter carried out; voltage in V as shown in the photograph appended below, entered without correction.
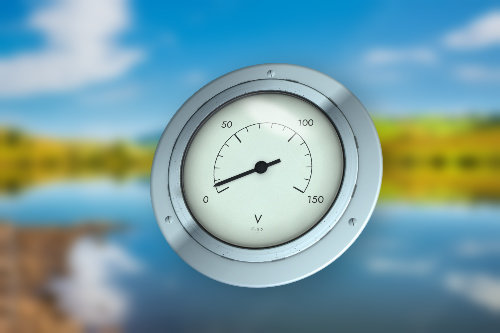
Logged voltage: 5 V
